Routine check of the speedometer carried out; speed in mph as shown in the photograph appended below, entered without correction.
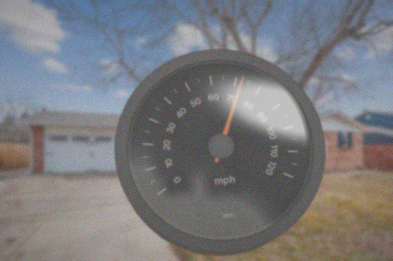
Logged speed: 72.5 mph
